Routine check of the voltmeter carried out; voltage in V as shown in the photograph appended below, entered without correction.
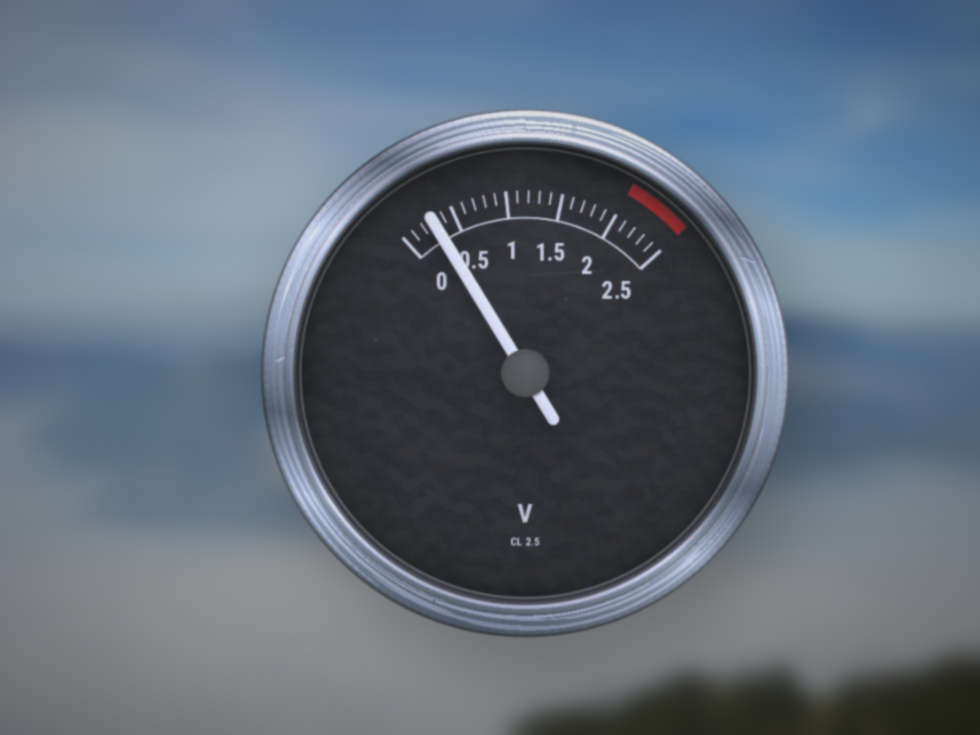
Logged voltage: 0.3 V
